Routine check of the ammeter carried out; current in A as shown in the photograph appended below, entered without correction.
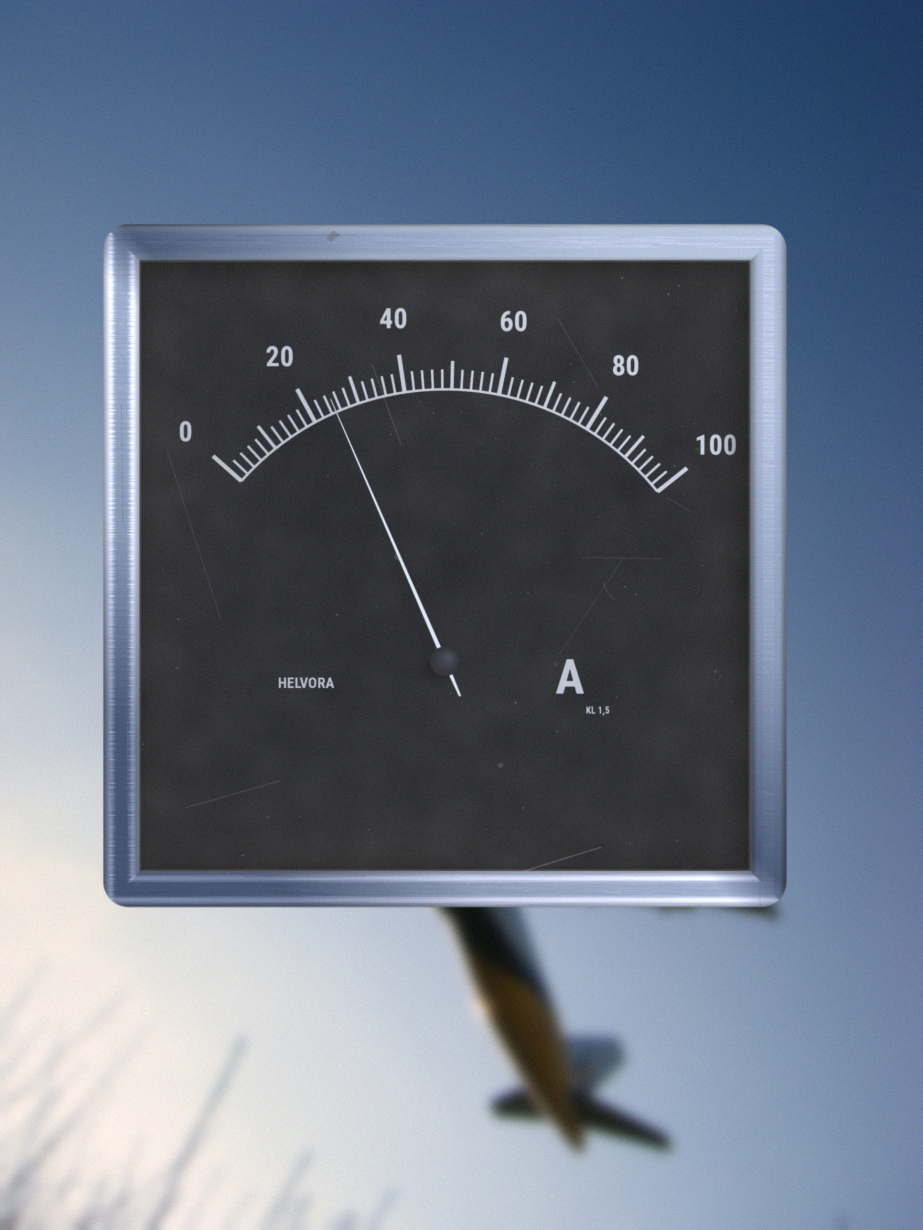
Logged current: 25 A
